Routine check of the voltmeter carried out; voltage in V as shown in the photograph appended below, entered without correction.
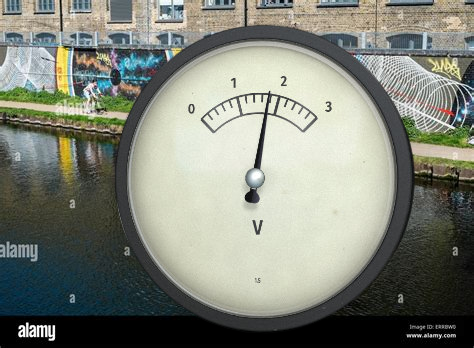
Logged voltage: 1.8 V
